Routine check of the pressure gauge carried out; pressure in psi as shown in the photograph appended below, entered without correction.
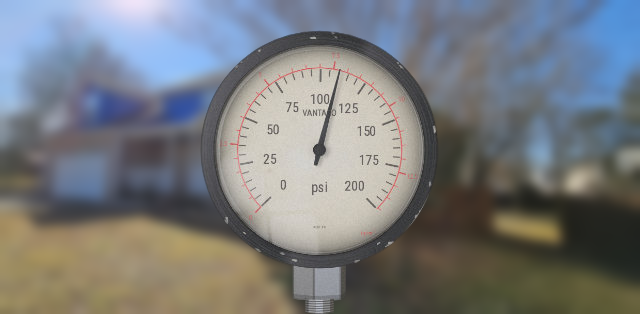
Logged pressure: 110 psi
